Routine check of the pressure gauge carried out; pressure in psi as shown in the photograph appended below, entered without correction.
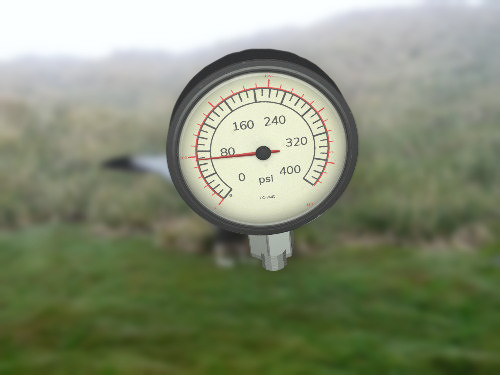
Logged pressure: 70 psi
